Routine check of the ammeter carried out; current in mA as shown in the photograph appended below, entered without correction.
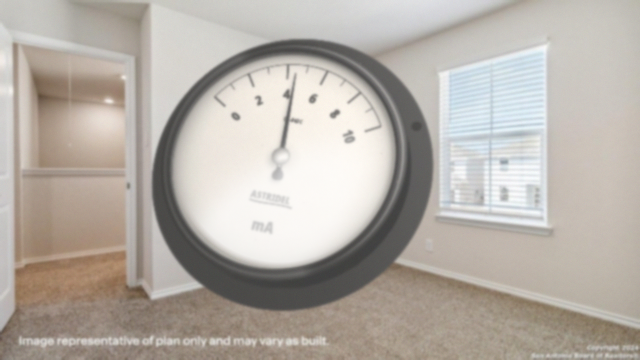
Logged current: 4.5 mA
